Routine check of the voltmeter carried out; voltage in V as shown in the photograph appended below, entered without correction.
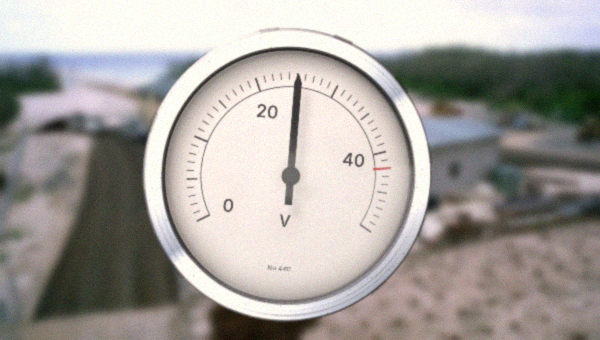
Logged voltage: 25 V
